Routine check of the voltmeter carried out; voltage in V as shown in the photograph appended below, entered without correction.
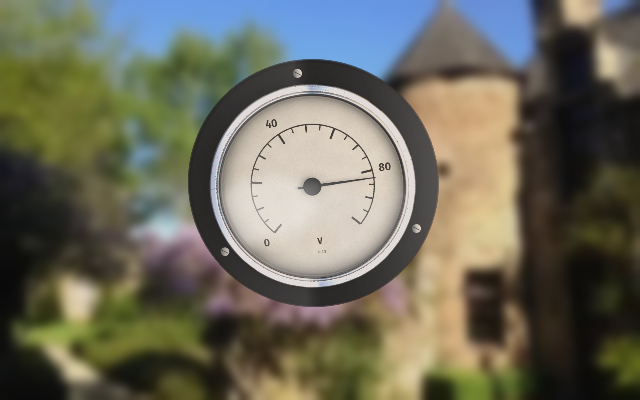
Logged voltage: 82.5 V
